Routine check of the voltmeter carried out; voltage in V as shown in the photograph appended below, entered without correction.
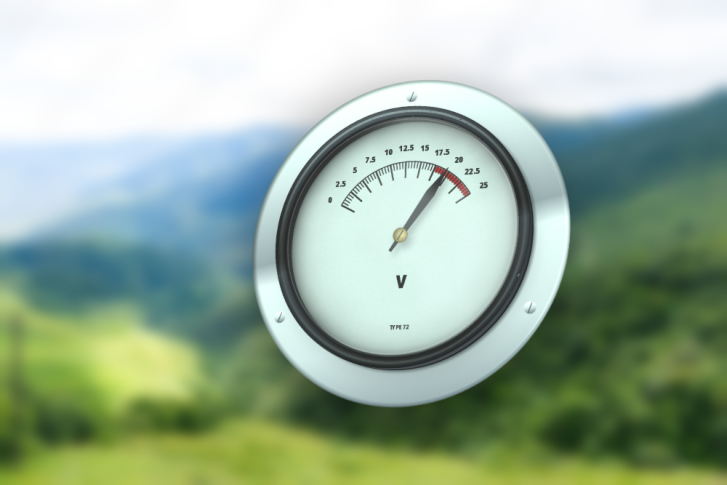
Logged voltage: 20 V
